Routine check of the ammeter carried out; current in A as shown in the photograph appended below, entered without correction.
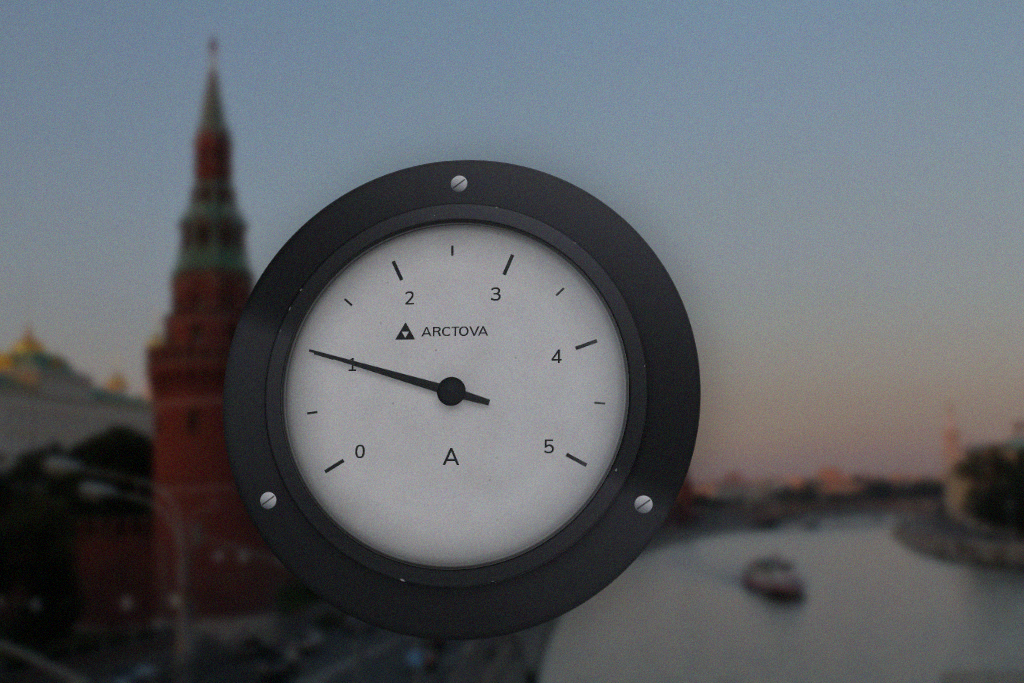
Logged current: 1 A
